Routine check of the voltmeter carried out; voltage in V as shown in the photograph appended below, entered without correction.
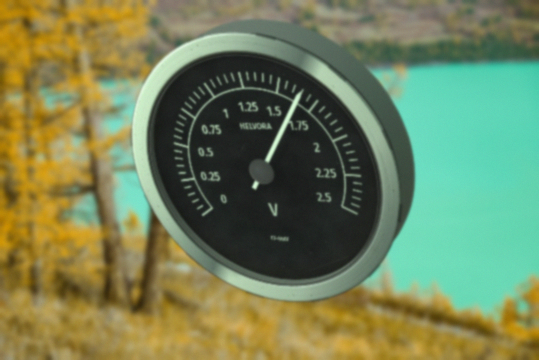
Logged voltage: 1.65 V
